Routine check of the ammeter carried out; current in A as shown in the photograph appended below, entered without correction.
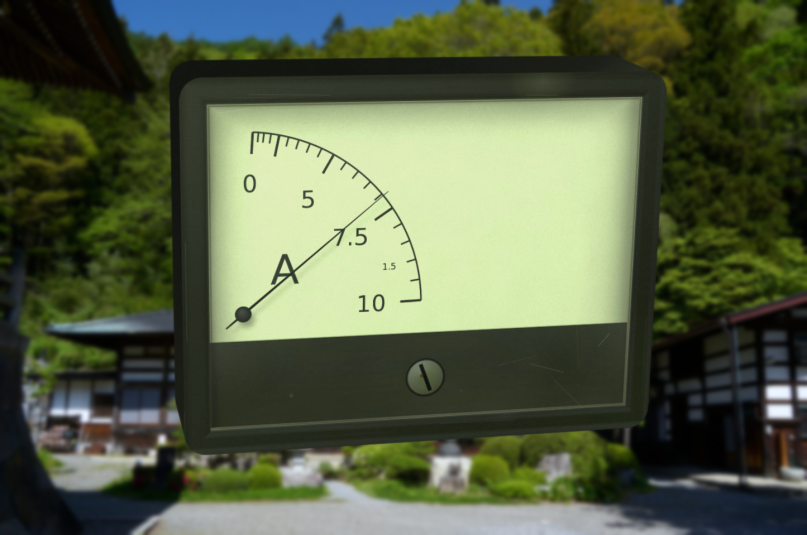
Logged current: 7 A
